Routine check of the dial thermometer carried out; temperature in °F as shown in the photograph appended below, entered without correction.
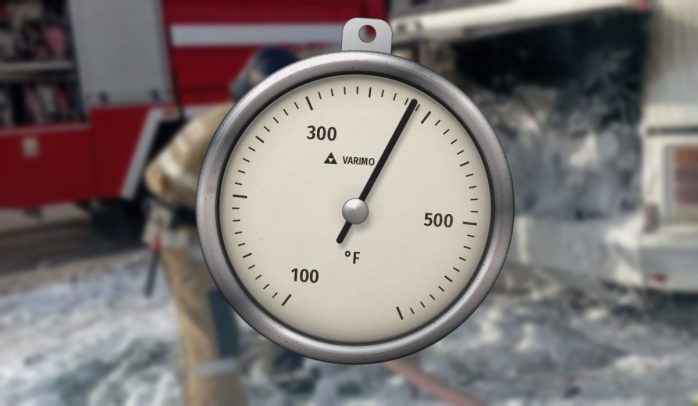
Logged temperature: 385 °F
